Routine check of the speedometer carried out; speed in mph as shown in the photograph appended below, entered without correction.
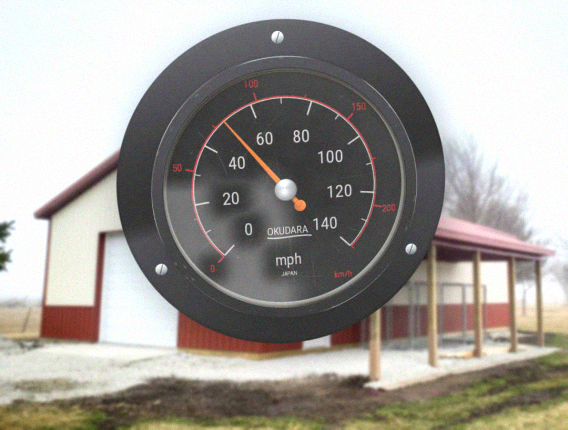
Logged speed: 50 mph
